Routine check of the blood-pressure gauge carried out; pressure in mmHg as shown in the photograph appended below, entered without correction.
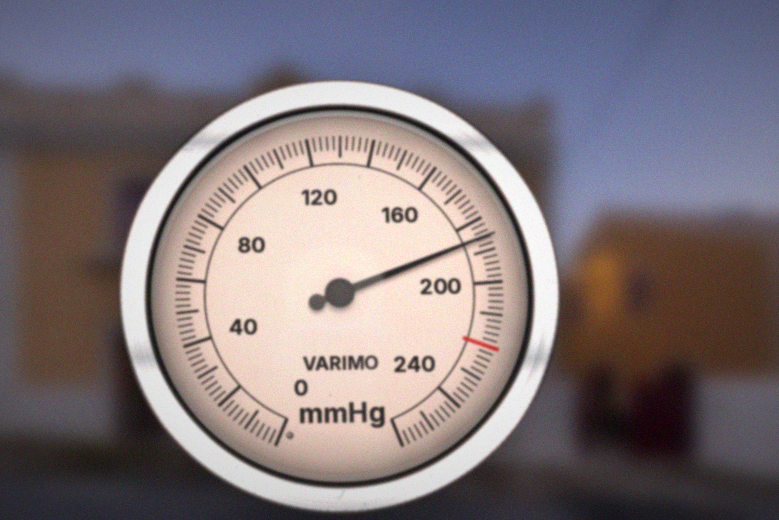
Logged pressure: 186 mmHg
